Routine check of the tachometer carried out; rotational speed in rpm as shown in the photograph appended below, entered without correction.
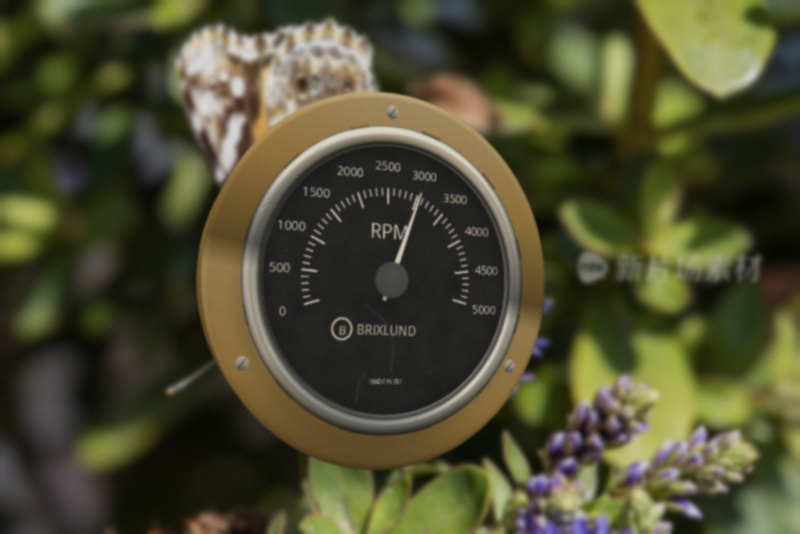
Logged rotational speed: 3000 rpm
